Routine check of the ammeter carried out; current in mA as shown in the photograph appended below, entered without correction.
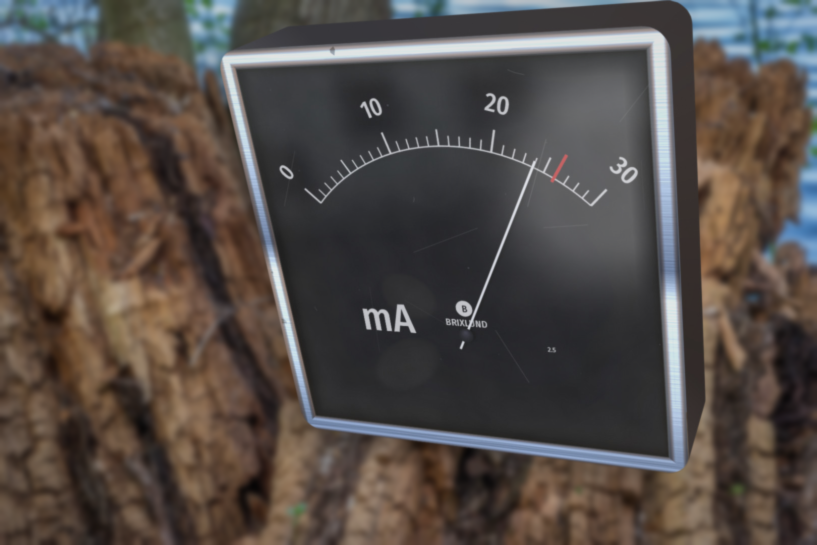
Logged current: 24 mA
